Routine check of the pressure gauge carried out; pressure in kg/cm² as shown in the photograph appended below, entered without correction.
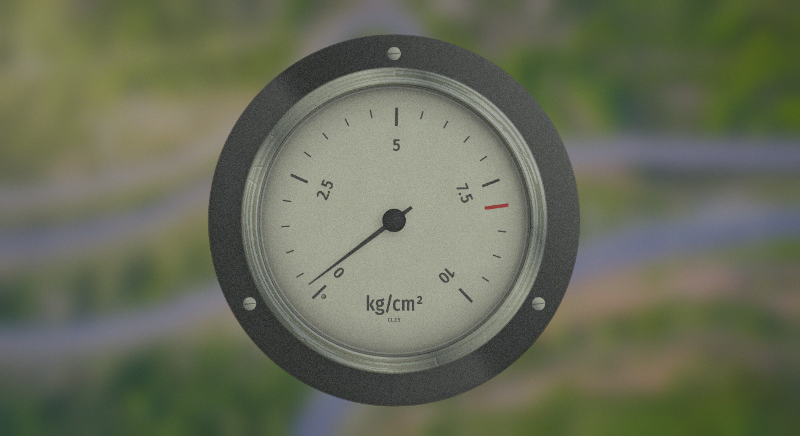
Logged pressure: 0.25 kg/cm²
